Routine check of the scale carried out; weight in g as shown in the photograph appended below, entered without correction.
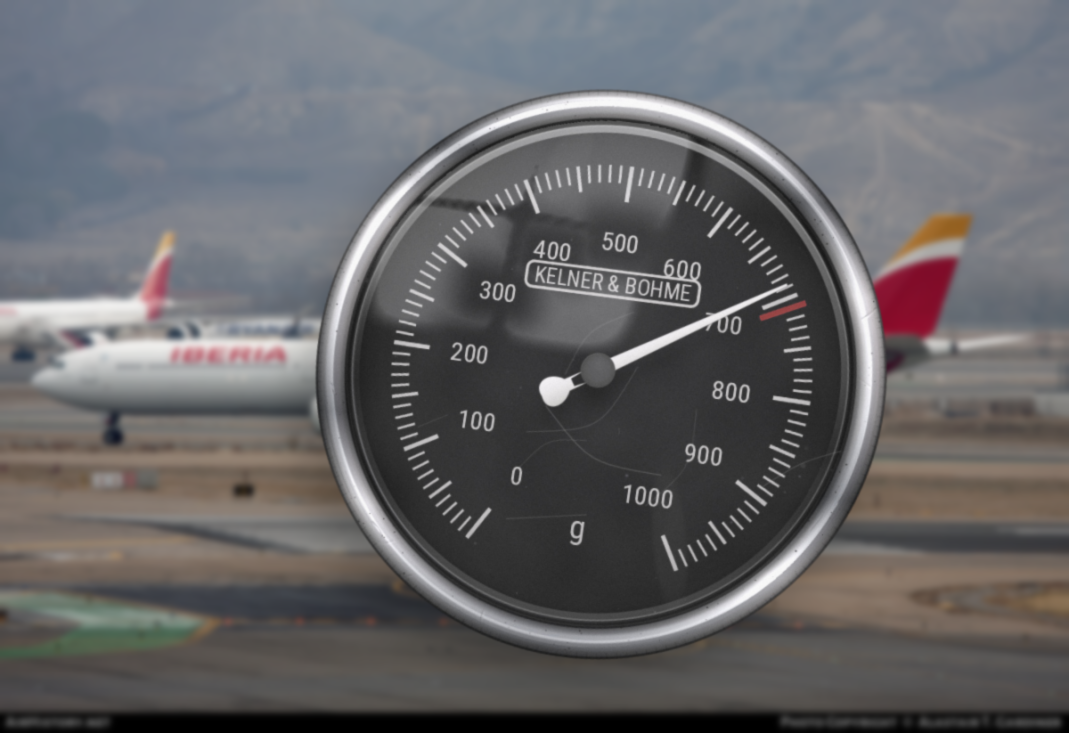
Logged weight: 690 g
